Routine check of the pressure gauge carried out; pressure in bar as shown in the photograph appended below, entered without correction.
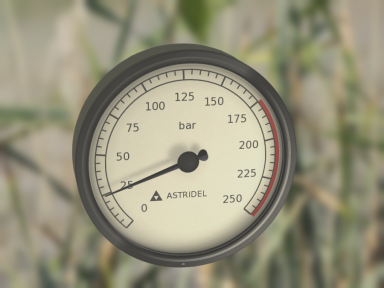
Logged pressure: 25 bar
